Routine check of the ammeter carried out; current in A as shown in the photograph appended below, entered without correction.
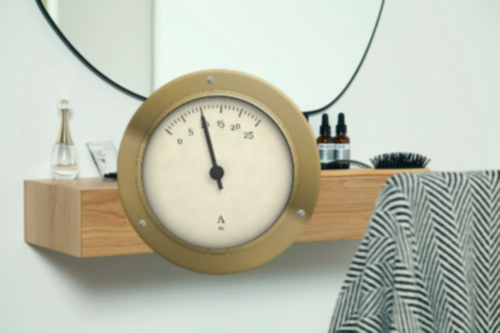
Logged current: 10 A
